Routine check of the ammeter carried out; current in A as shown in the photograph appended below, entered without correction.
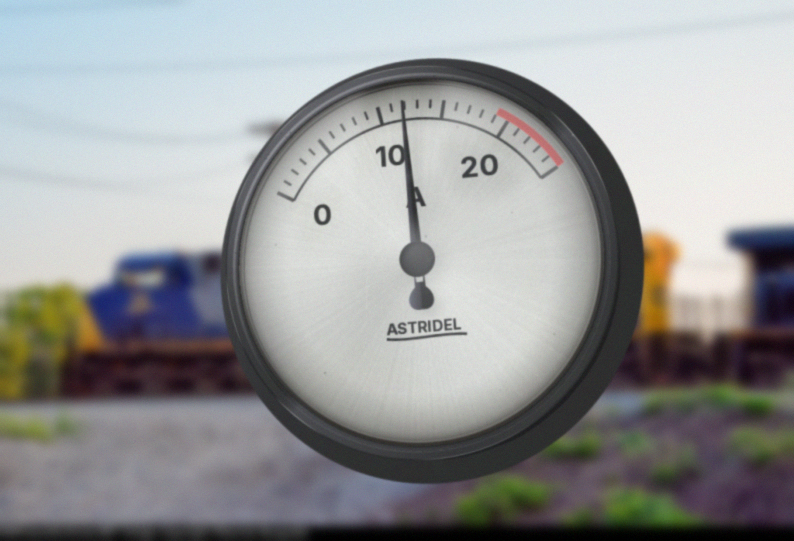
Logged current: 12 A
